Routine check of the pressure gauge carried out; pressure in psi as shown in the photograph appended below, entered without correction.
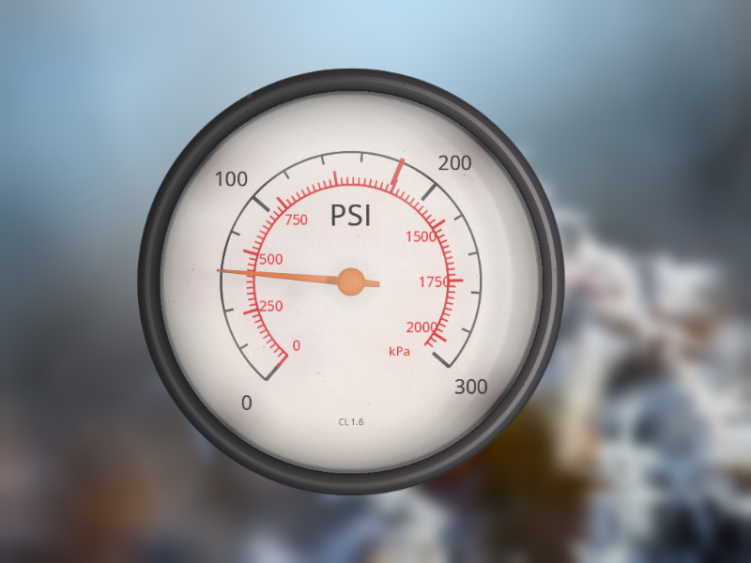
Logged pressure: 60 psi
